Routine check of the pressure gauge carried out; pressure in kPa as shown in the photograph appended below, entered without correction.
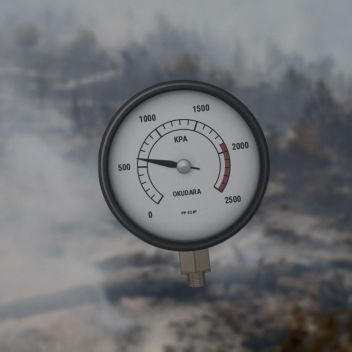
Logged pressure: 600 kPa
